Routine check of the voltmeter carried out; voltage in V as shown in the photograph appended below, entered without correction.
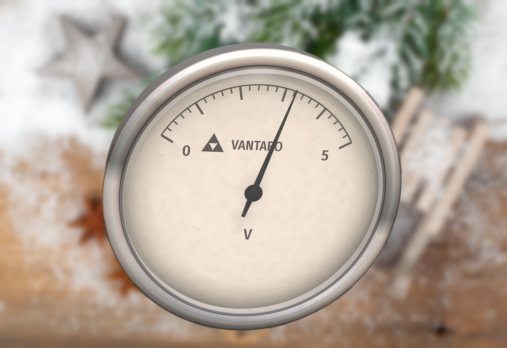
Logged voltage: 3.2 V
